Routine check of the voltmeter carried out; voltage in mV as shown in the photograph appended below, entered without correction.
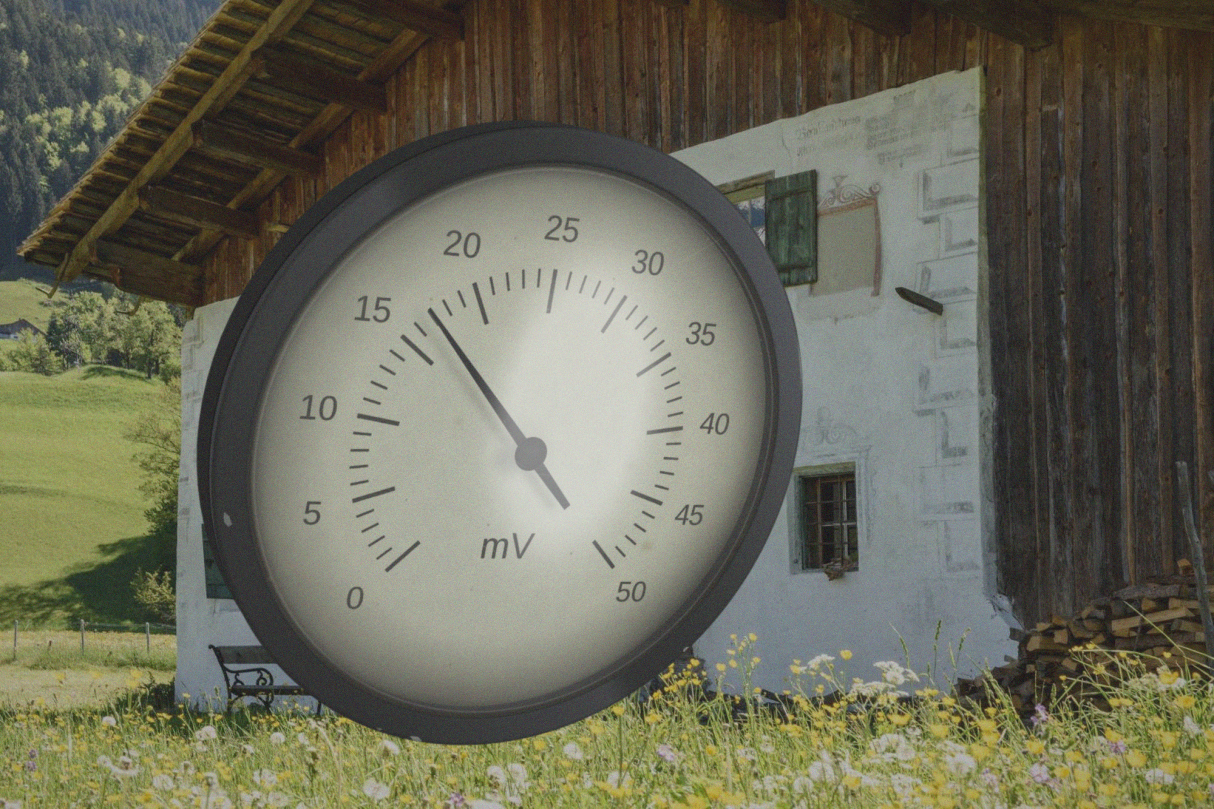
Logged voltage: 17 mV
